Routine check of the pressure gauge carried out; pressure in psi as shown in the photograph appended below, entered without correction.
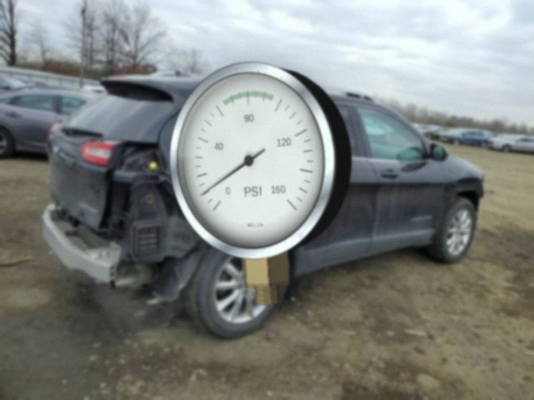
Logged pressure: 10 psi
